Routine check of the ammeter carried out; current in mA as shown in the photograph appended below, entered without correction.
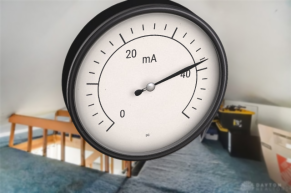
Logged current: 38 mA
